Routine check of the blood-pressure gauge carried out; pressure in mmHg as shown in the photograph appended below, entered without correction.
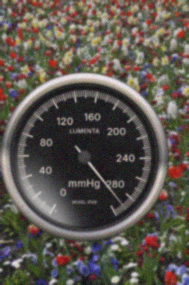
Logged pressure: 290 mmHg
